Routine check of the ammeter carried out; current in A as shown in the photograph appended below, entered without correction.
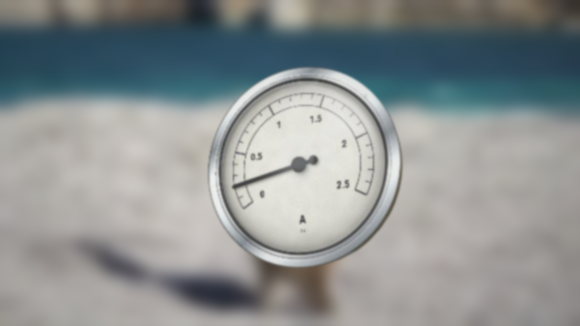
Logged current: 0.2 A
